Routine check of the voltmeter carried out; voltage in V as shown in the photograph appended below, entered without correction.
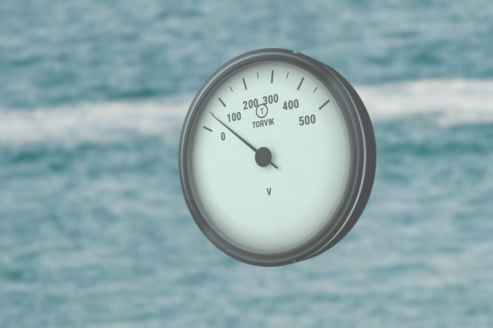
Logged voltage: 50 V
